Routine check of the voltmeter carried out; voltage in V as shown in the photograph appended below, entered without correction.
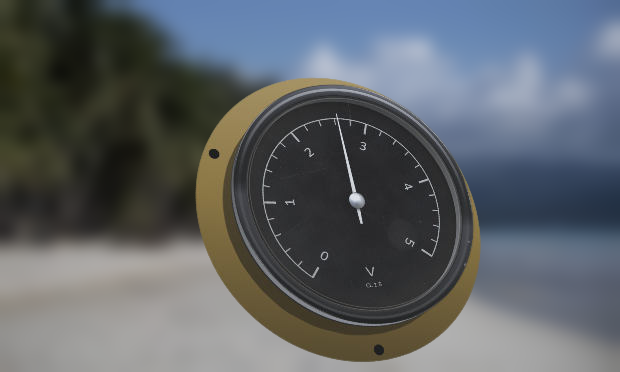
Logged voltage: 2.6 V
